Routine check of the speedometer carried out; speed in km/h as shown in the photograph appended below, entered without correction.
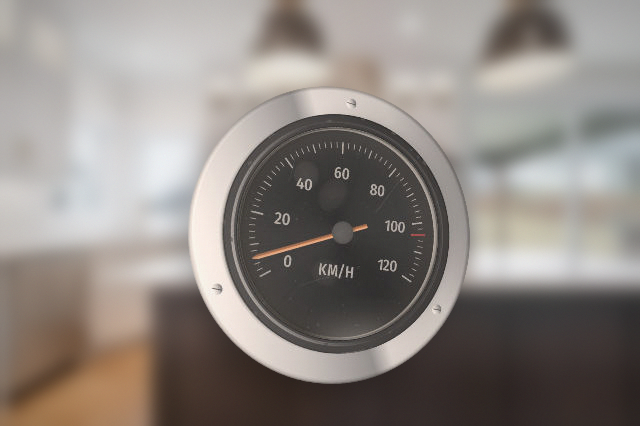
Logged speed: 6 km/h
